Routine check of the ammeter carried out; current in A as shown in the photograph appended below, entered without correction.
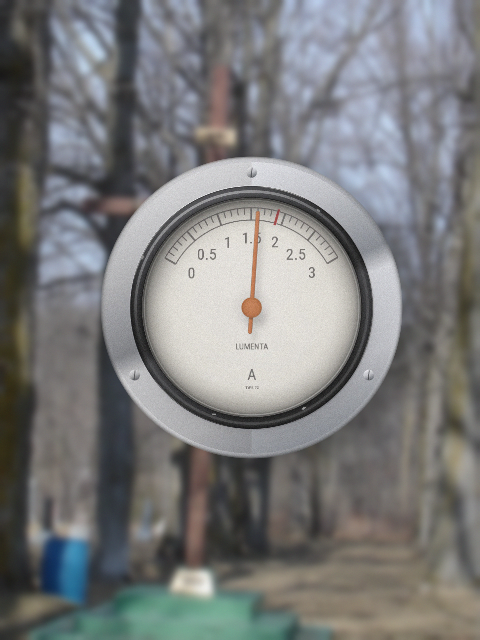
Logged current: 1.6 A
